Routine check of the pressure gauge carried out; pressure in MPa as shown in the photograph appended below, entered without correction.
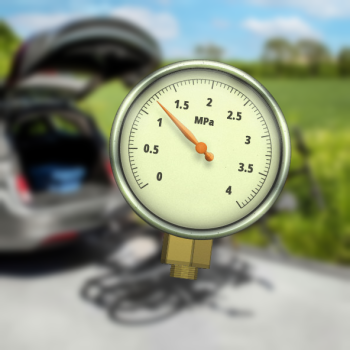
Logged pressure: 1.2 MPa
